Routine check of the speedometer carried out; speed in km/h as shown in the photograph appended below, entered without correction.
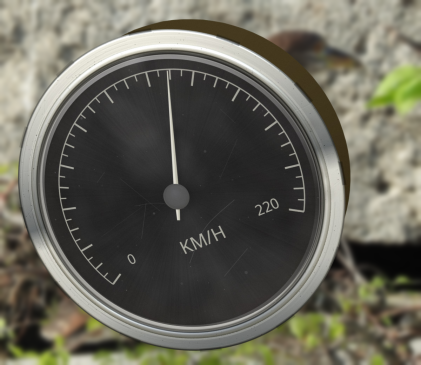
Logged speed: 130 km/h
